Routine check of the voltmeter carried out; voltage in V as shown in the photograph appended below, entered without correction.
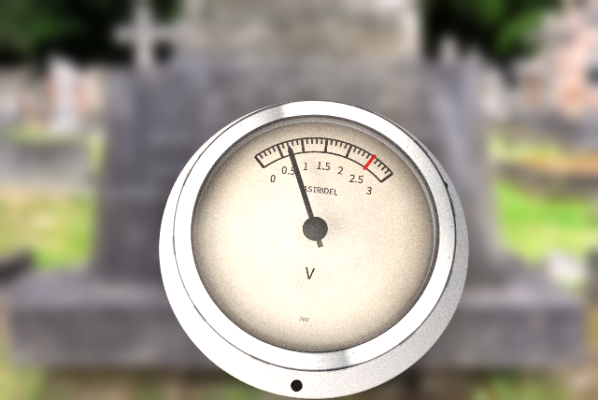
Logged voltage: 0.7 V
